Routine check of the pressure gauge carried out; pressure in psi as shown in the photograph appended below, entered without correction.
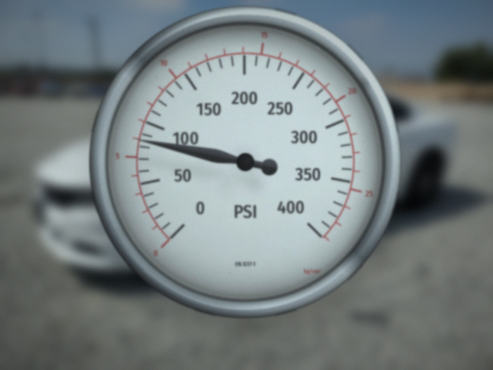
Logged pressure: 85 psi
